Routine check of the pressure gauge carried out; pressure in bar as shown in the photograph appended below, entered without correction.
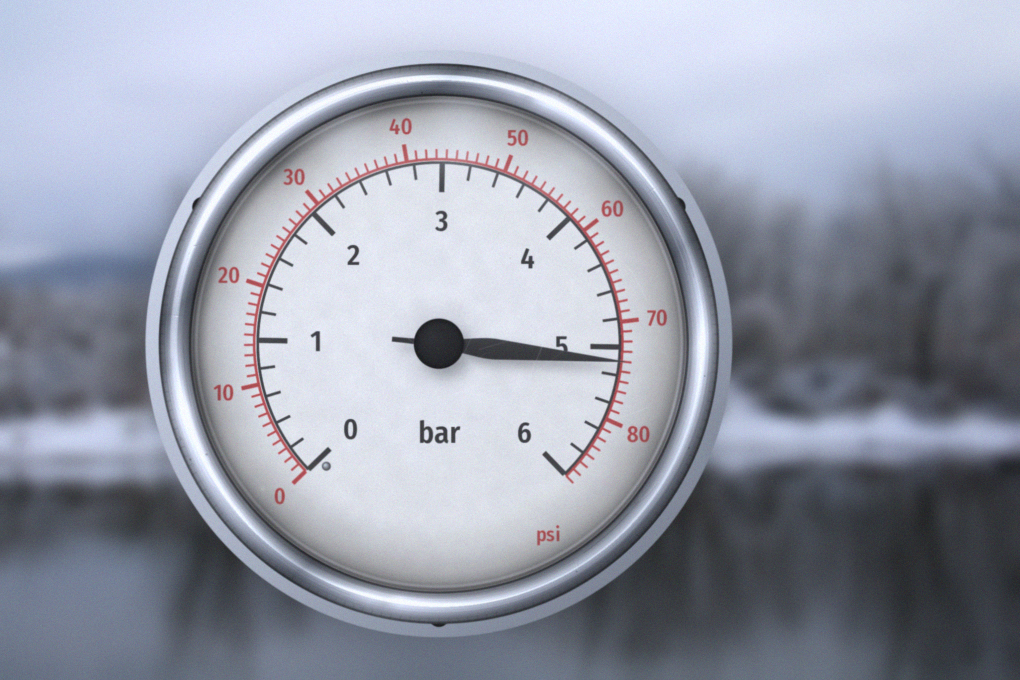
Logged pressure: 5.1 bar
